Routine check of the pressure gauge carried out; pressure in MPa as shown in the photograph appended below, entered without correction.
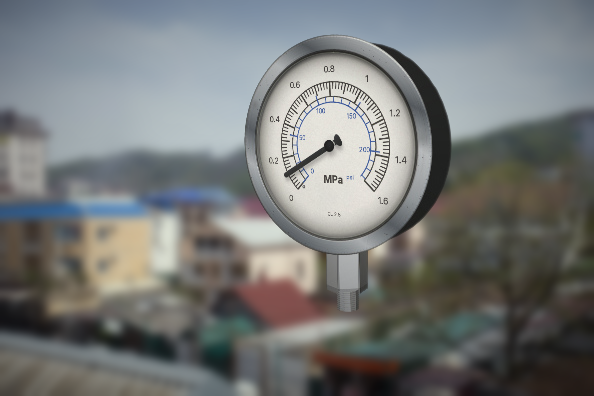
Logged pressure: 0.1 MPa
